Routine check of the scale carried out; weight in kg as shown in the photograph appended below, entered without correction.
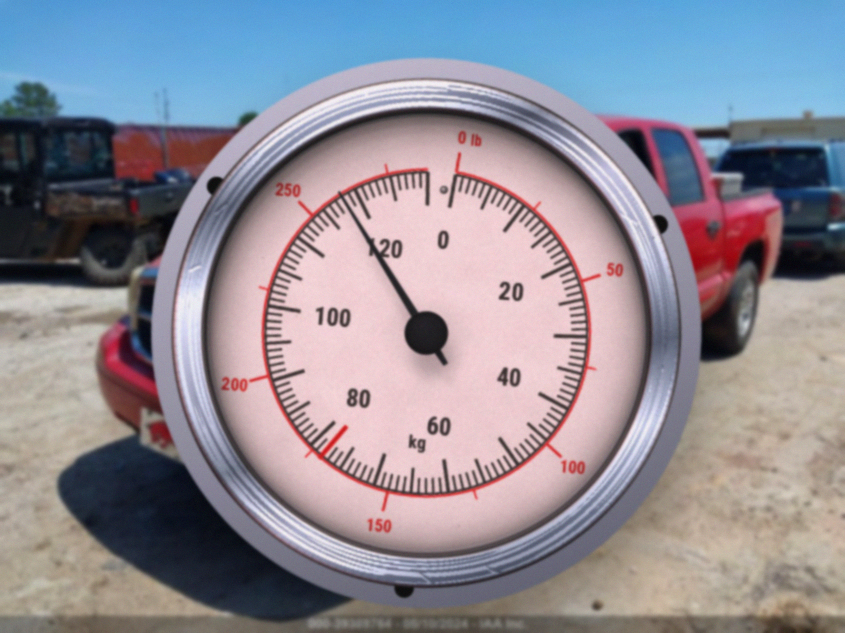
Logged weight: 118 kg
